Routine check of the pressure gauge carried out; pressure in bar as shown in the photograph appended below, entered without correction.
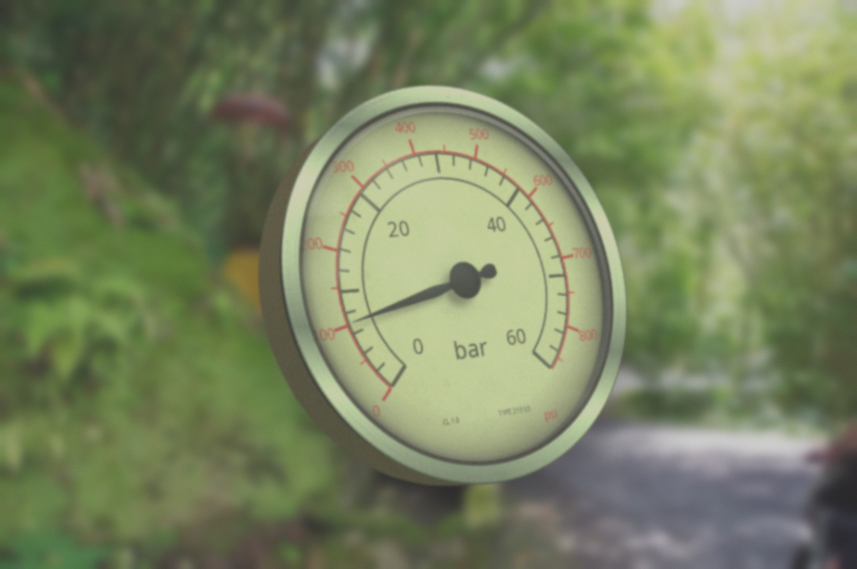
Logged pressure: 7 bar
